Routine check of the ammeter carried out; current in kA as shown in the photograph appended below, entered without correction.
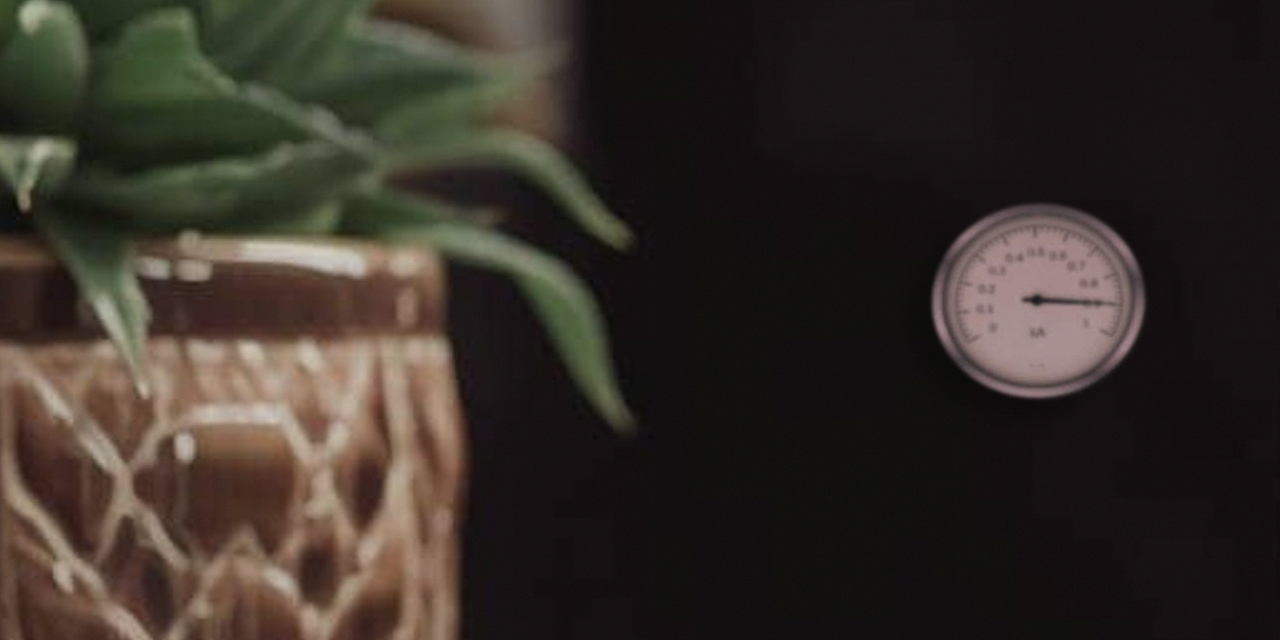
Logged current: 0.9 kA
